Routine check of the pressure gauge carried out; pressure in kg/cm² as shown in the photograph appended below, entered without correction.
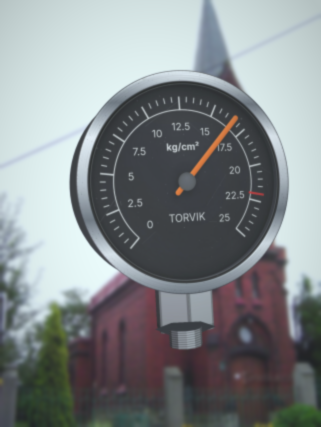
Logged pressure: 16.5 kg/cm²
